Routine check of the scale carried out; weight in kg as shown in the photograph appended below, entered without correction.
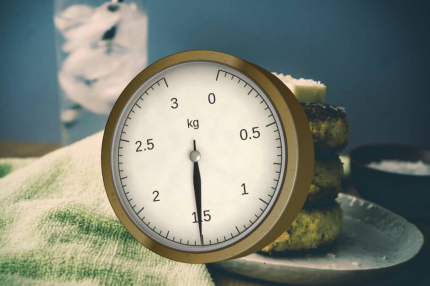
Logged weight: 1.5 kg
